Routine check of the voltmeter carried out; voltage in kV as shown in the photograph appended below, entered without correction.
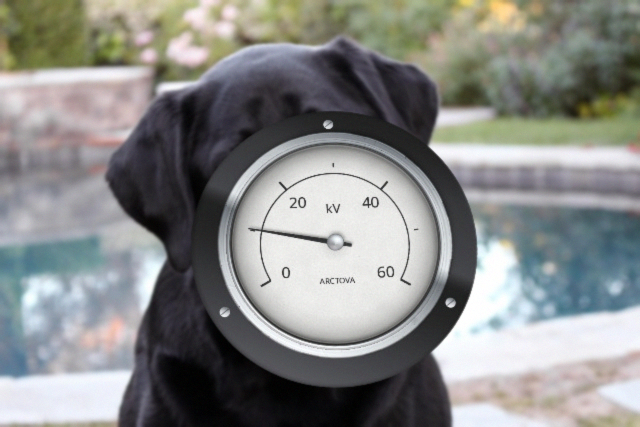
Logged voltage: 10 kV
